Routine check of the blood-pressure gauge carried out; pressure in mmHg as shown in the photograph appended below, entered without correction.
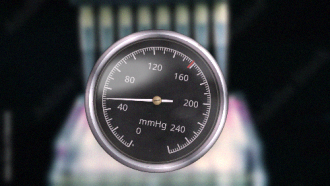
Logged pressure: 50 mmHg
